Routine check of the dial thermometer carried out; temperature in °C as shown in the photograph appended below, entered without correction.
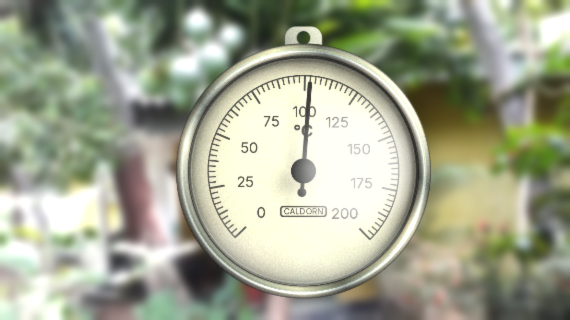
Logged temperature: 102.5 °C
